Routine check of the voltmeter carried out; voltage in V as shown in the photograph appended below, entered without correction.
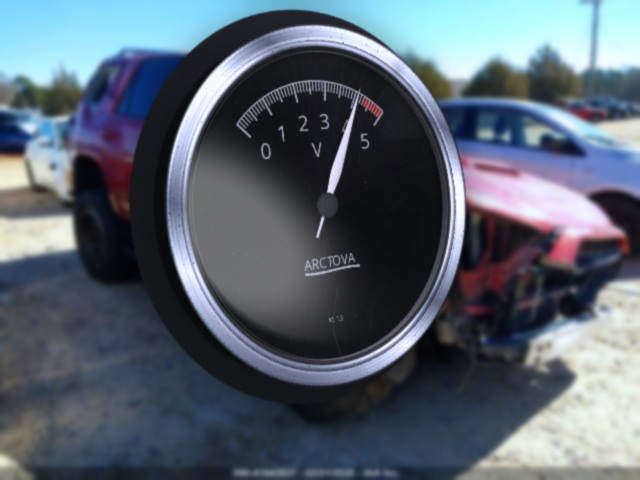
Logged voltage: 4 V
